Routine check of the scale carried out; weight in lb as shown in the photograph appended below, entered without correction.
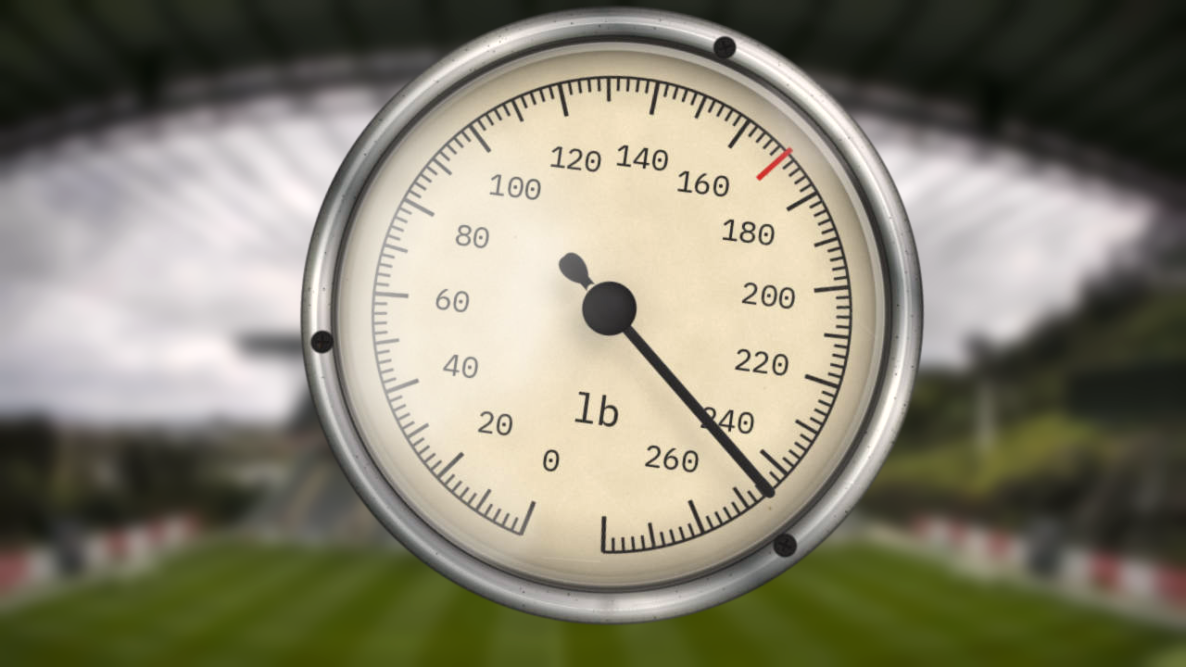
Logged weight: 245 lb
